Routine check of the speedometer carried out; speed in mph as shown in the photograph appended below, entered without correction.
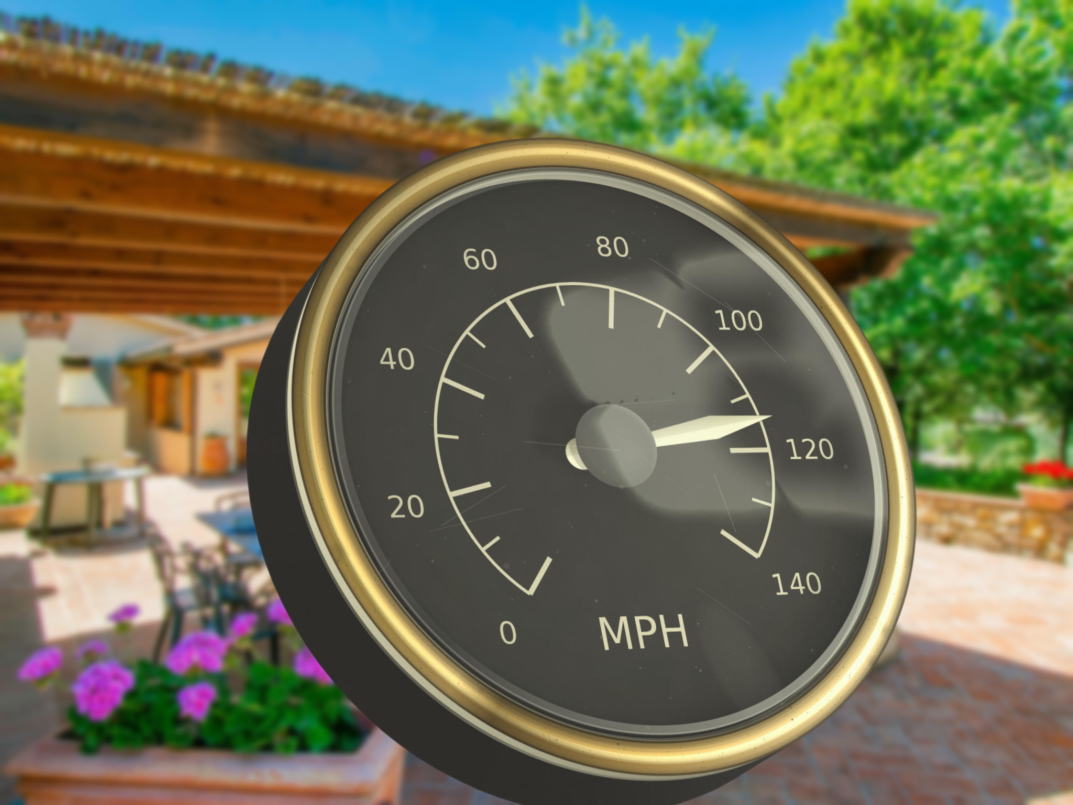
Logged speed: 115 mph
